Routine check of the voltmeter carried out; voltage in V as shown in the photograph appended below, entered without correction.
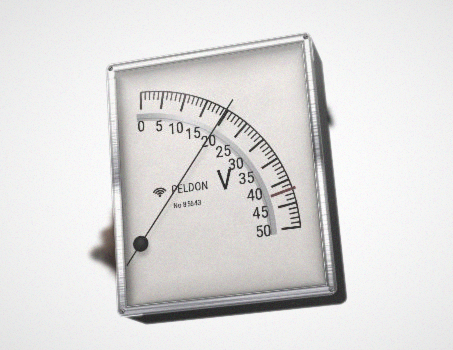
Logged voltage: 20 V
